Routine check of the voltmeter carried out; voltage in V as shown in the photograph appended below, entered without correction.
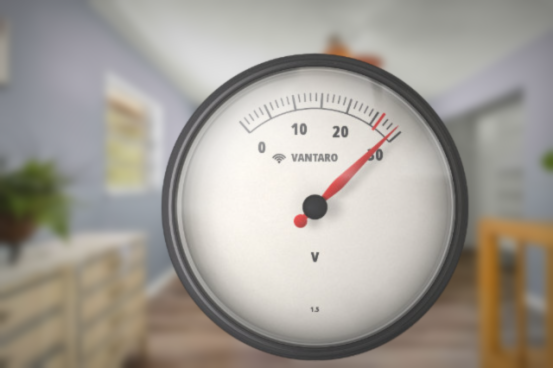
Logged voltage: 29 V
